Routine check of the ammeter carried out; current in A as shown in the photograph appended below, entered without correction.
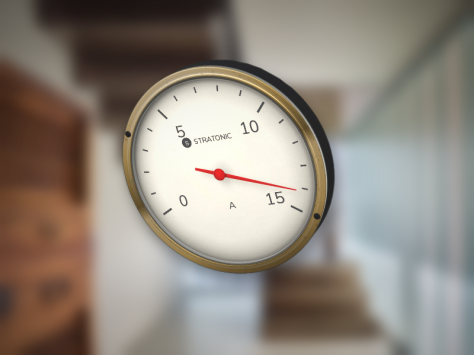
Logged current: 14 A
